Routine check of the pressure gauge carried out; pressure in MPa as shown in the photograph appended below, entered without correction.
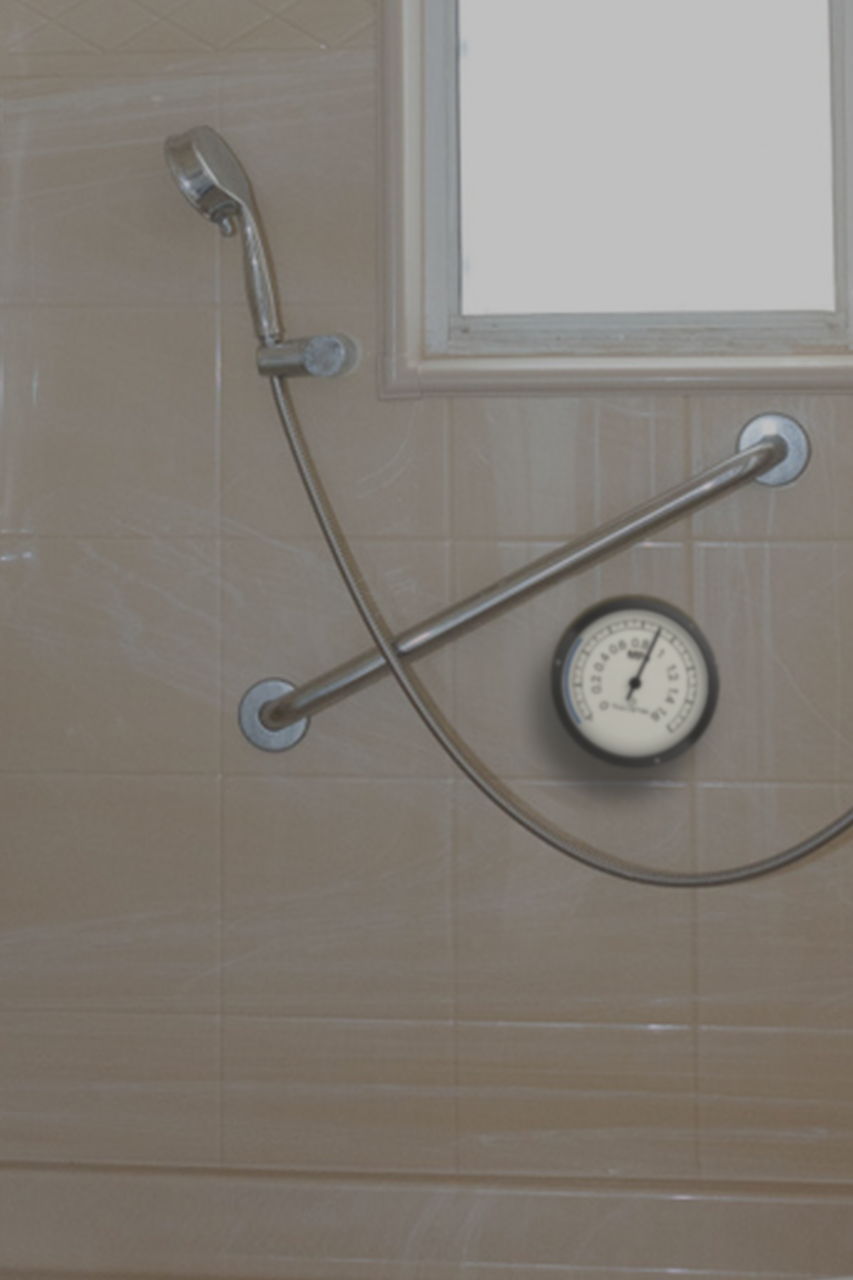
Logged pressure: 0.9 MPa
